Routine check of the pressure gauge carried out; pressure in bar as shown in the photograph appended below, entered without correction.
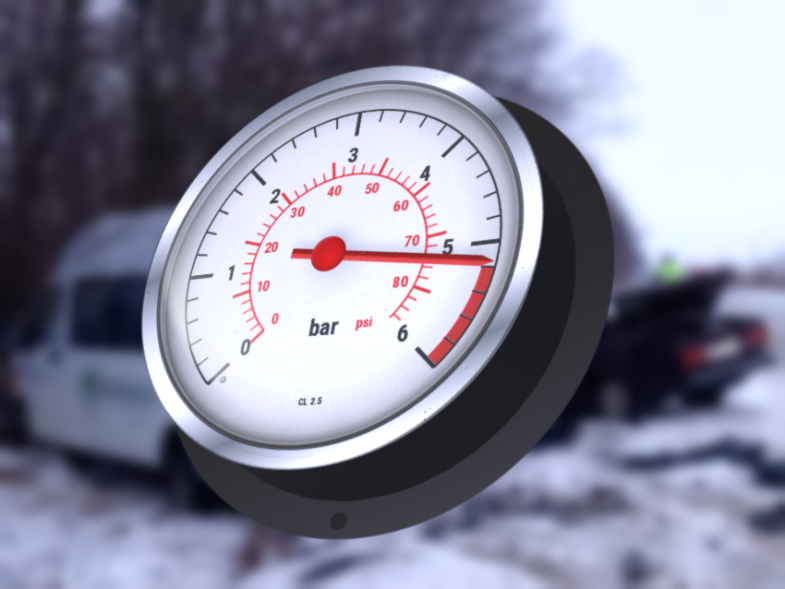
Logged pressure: 5.2 bar
